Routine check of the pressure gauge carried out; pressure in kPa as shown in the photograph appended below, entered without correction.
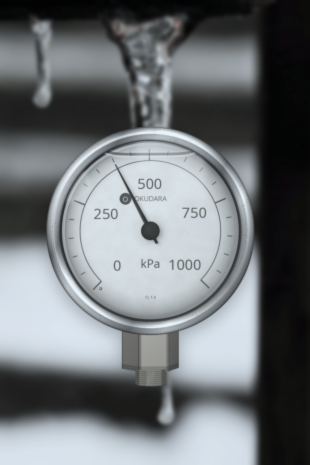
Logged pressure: 400 kPa
